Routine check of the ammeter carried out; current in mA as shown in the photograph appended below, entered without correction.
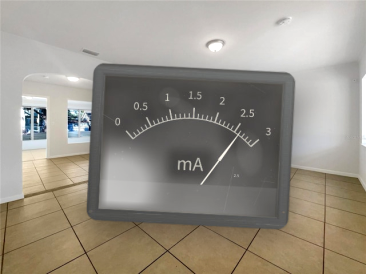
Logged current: 2.6 mA
